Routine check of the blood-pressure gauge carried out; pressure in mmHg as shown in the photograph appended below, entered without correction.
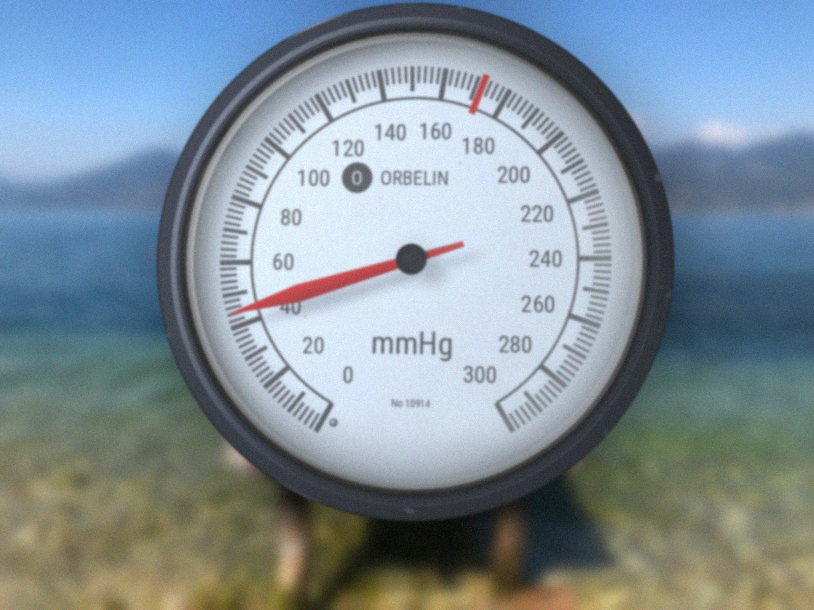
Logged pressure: 44 mmHg
